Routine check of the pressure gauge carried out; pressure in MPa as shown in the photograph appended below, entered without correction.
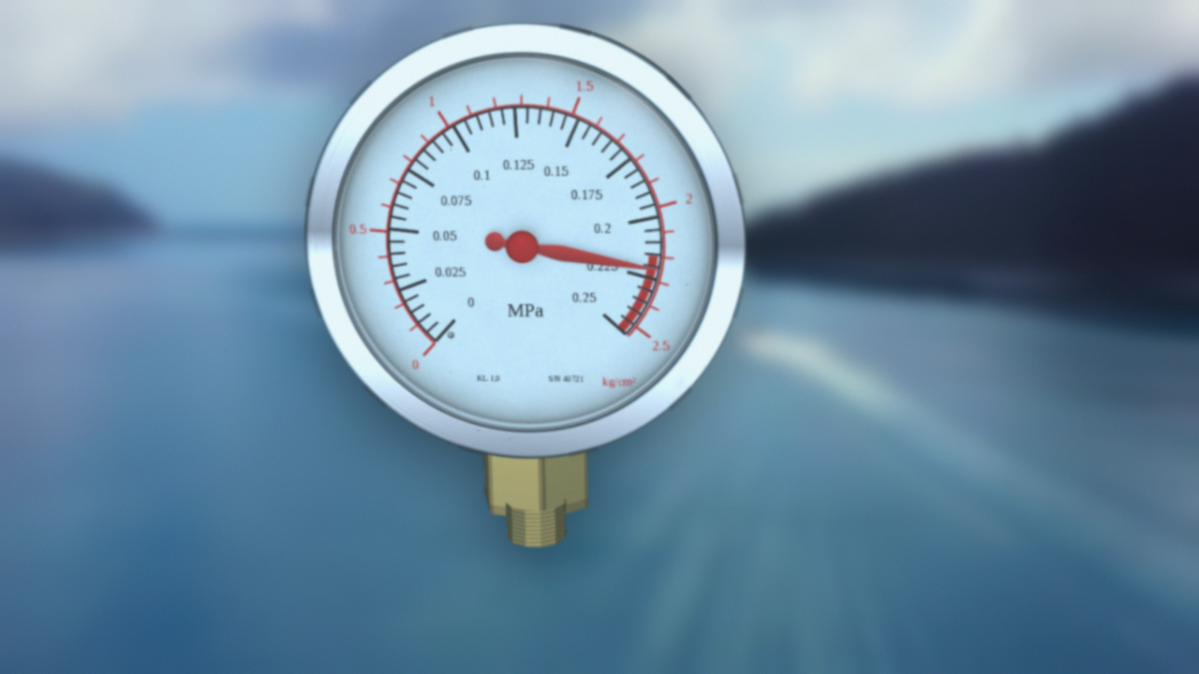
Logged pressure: 0.22 MPa
